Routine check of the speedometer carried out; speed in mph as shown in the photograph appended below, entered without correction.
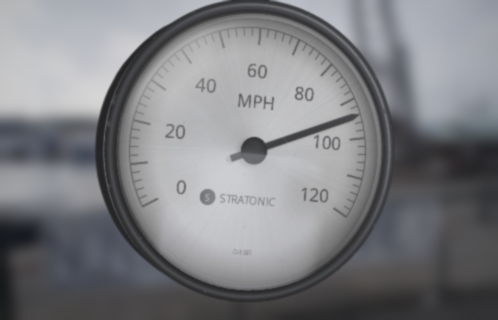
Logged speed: 94 mph
